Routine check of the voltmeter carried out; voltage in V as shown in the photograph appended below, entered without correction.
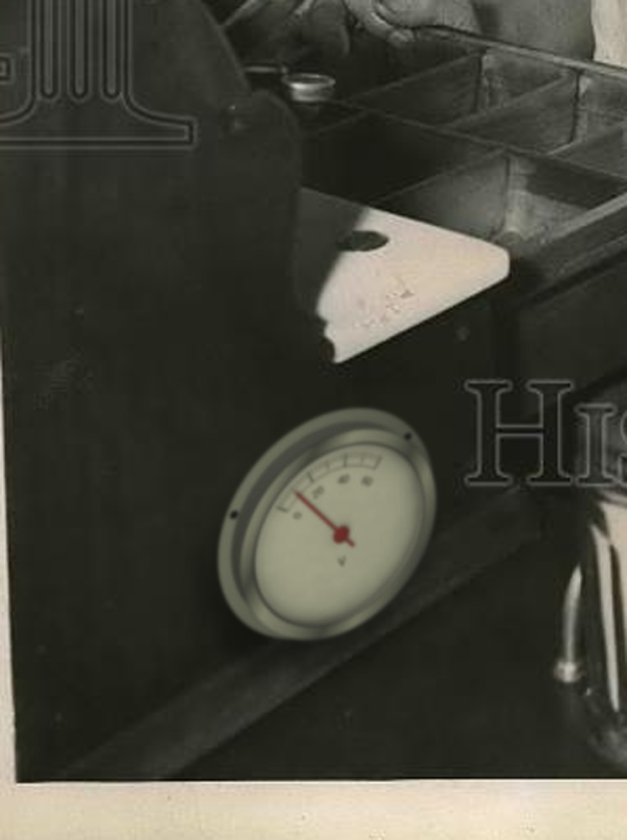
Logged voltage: 10 V
